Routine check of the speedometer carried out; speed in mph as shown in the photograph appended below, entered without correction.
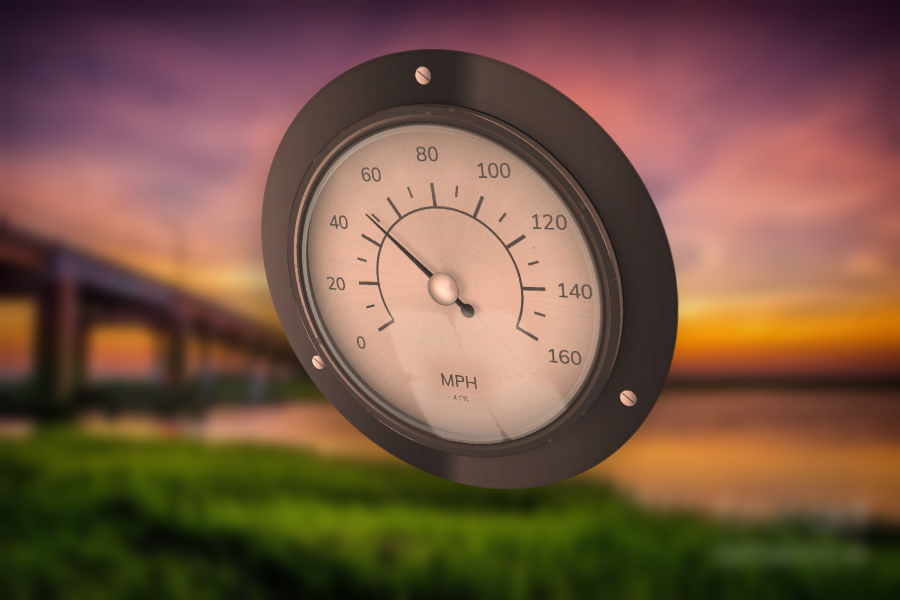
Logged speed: 50 mph
